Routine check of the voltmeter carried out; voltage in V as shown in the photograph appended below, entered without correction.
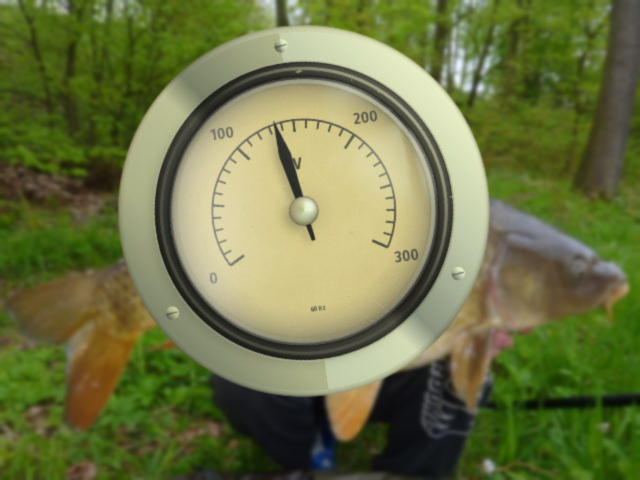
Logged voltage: 135 V
